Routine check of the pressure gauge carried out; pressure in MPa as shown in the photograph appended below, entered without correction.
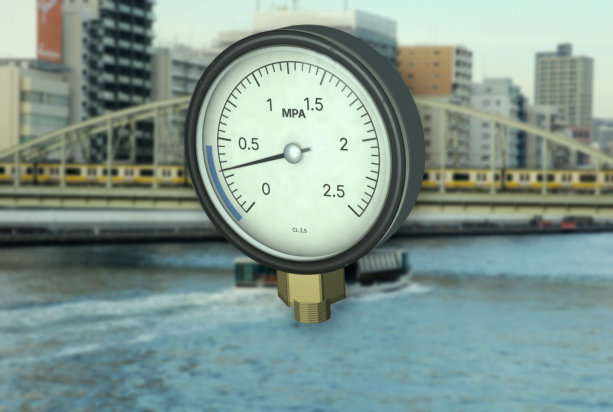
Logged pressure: 0.3 MPa
